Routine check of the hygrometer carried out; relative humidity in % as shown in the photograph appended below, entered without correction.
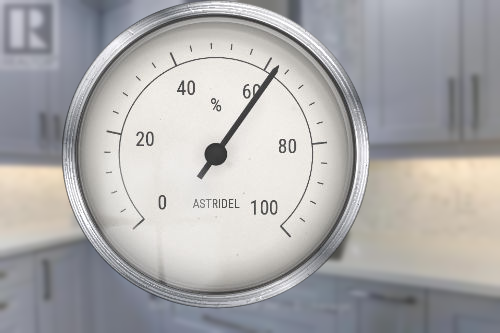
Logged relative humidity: 62 %
